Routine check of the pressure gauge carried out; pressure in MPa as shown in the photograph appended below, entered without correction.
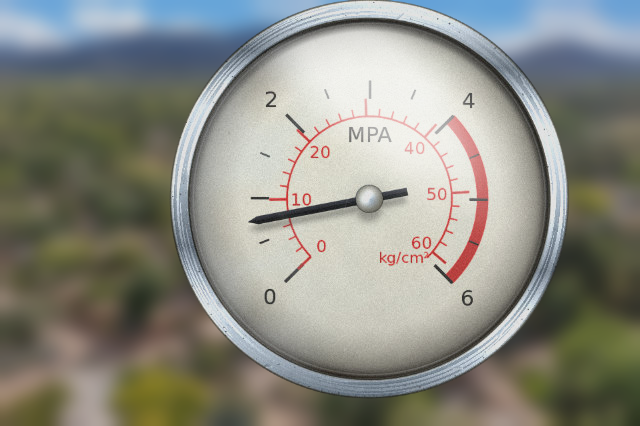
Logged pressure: 0.75 MPa
